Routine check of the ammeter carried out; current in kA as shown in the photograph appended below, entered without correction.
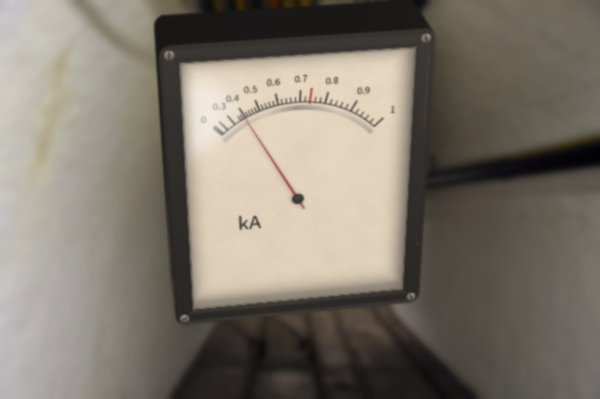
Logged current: 0.4 kA
